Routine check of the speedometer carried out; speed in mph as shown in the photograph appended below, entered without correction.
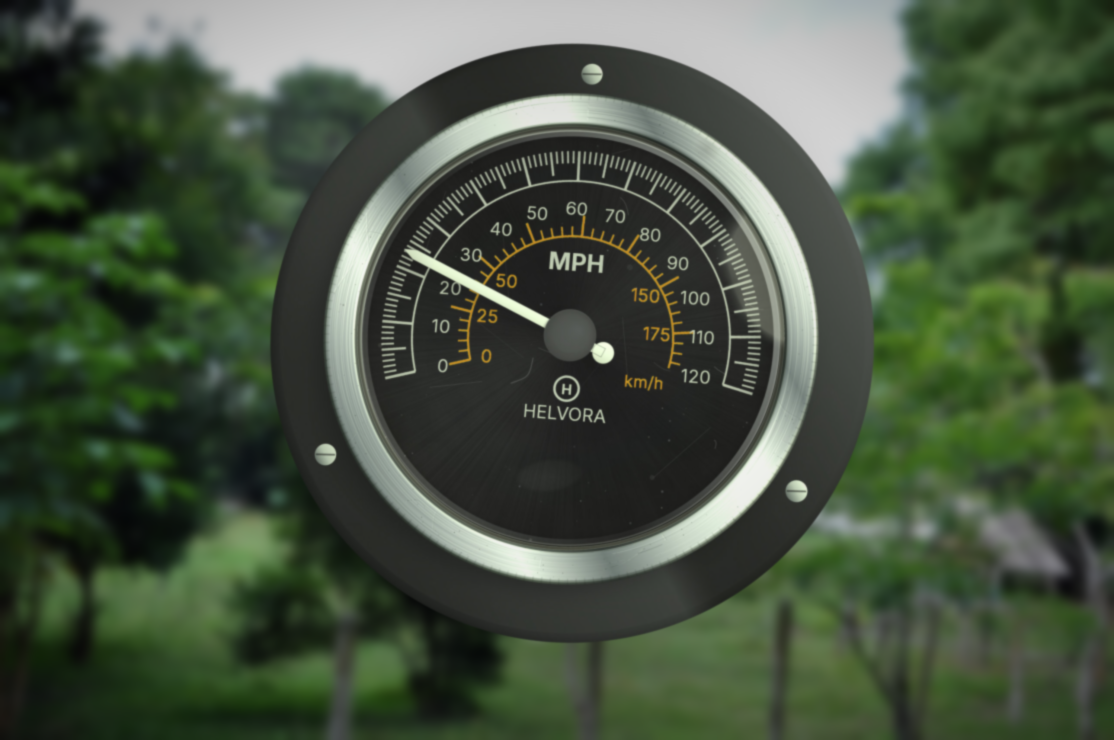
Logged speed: 23 mph
